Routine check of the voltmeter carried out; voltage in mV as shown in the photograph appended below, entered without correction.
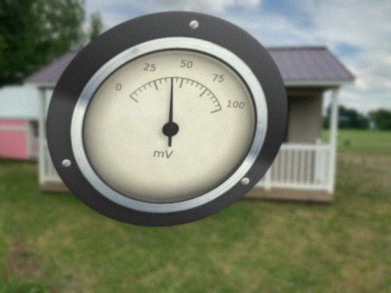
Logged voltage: 40 mV
